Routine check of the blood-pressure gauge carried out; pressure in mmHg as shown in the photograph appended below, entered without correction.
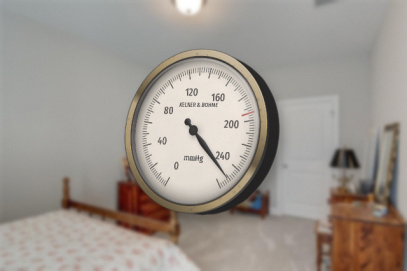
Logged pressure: 250 mmHg
